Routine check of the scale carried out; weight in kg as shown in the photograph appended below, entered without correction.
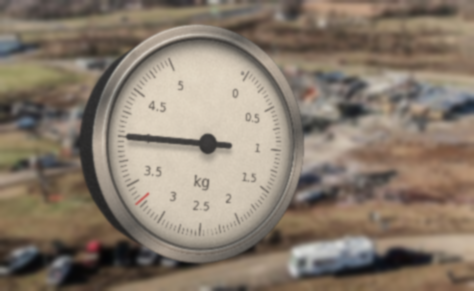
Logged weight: 4 kg
